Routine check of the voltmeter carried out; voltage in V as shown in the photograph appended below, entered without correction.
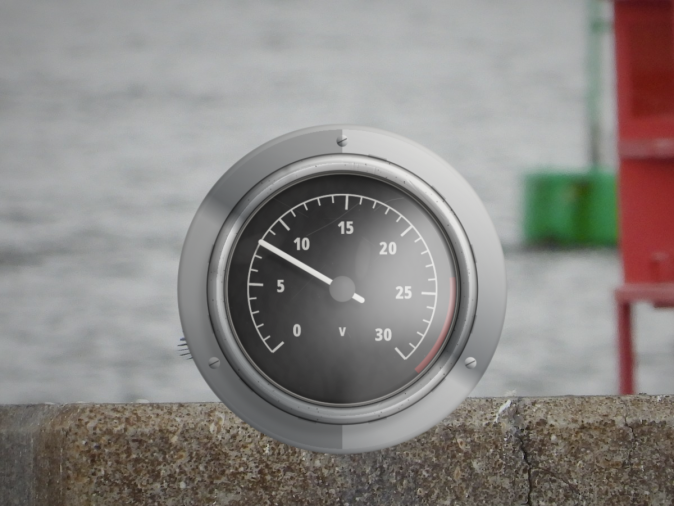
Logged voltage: 8 V
